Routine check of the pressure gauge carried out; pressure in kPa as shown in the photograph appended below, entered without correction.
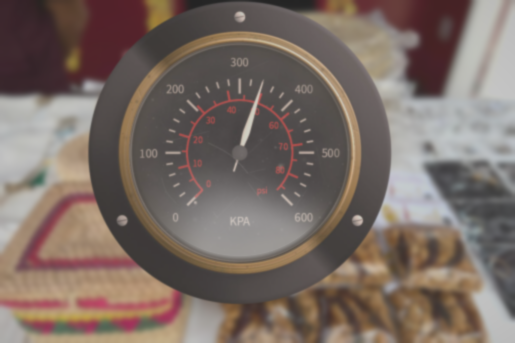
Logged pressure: 340 kPa
